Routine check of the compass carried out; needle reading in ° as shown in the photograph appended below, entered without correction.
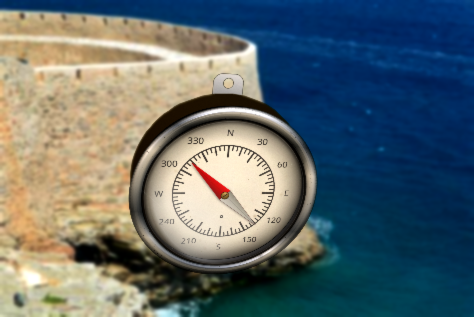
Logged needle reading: 315 °
